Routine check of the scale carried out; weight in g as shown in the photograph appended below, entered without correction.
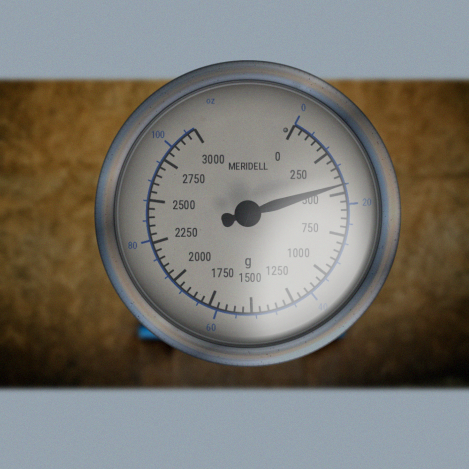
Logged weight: 450 g
